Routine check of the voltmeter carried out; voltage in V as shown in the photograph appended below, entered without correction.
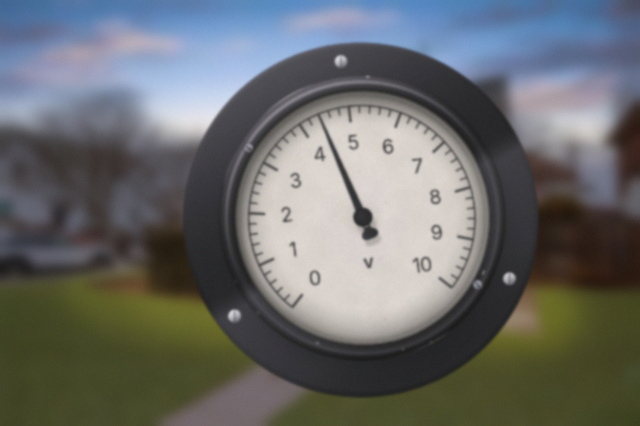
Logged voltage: 4.4 V
